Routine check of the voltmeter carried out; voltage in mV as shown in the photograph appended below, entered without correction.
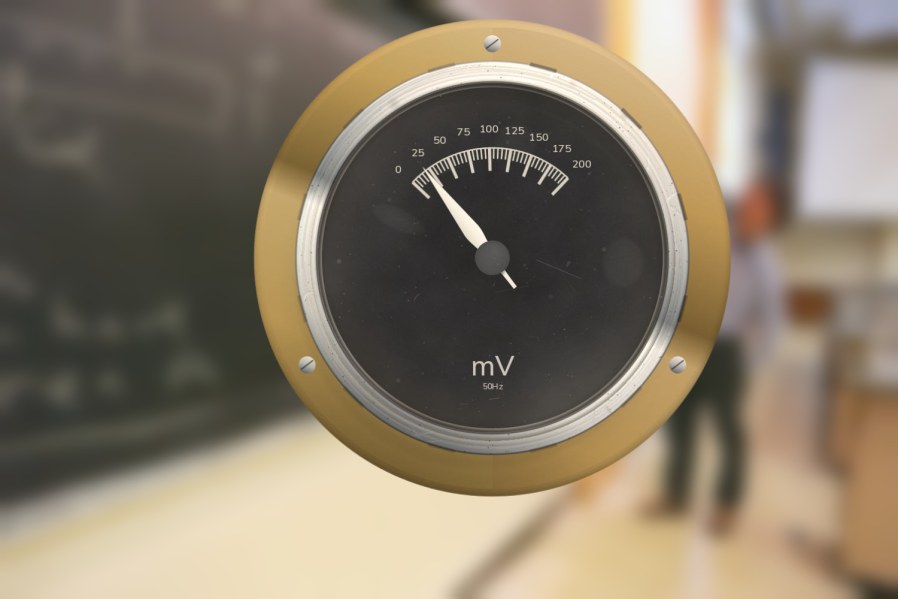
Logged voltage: 20 mV
